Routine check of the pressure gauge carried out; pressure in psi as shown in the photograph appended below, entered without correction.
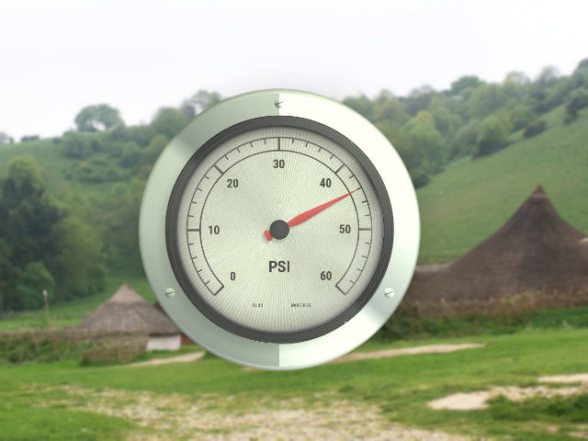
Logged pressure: 44 psi
